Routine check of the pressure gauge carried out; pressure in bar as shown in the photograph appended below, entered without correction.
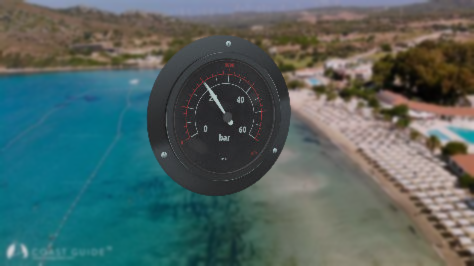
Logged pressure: 20 bar
